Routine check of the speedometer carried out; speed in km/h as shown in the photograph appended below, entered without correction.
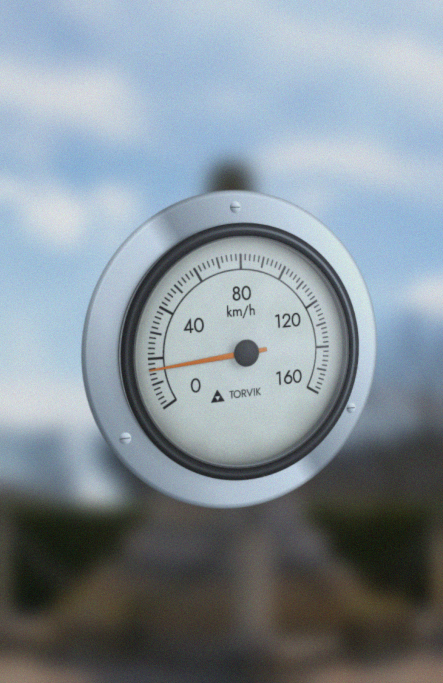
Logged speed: 16 km/h
